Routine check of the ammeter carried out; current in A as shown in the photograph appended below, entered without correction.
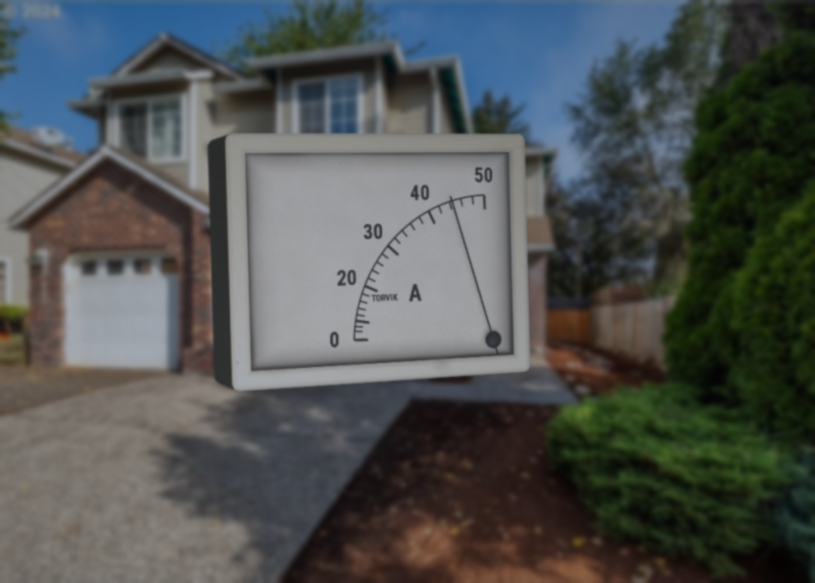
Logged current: 44 A
